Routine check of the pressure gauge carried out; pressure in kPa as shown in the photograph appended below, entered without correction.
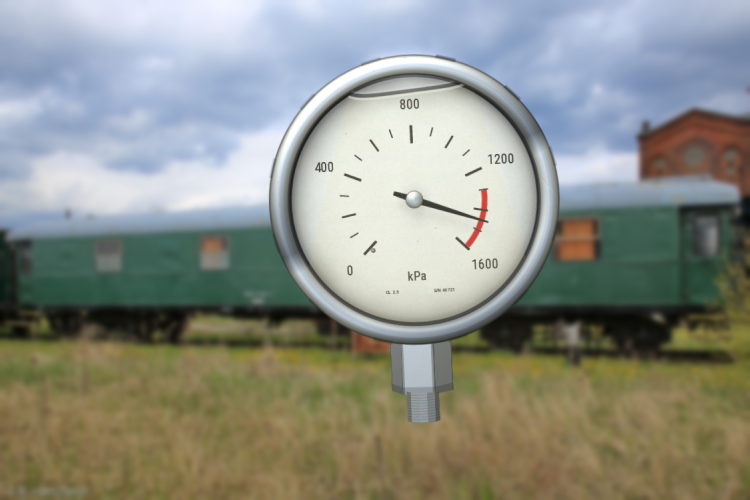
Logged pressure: 1450 kPa
